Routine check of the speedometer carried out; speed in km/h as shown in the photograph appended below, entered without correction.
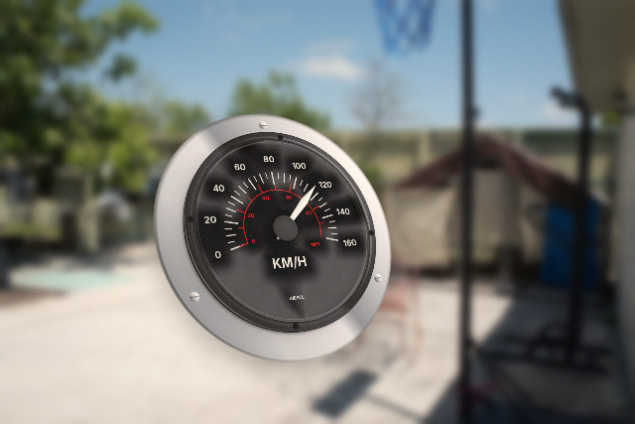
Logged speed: 115 km/h
